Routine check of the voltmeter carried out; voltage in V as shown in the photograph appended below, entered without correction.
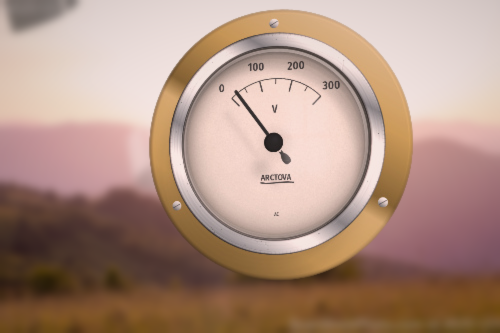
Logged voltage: 25 V
